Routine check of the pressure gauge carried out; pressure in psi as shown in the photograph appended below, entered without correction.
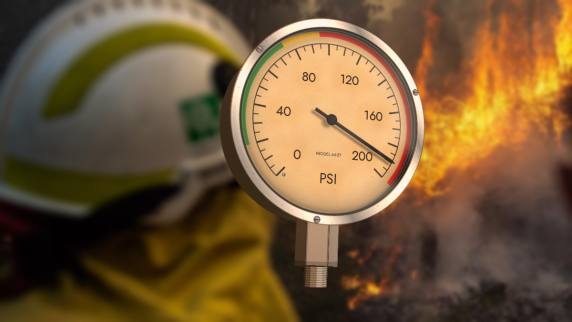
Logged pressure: 190 psi
